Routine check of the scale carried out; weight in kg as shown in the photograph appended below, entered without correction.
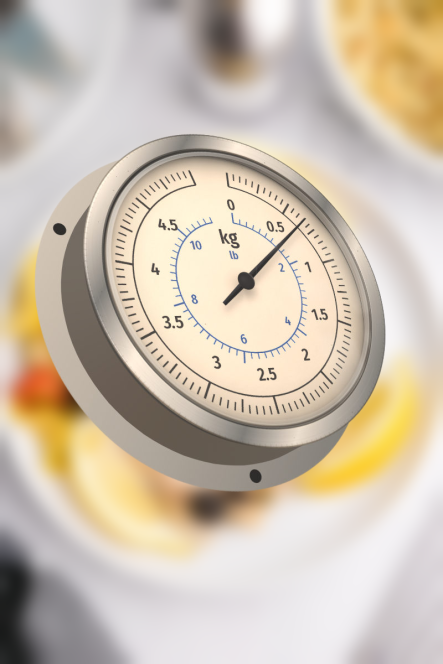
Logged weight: 0.65 kg
